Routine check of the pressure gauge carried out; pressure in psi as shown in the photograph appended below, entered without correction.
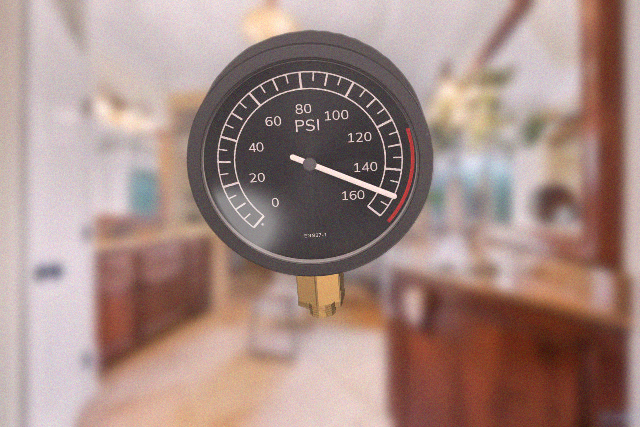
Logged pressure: 150 psi
